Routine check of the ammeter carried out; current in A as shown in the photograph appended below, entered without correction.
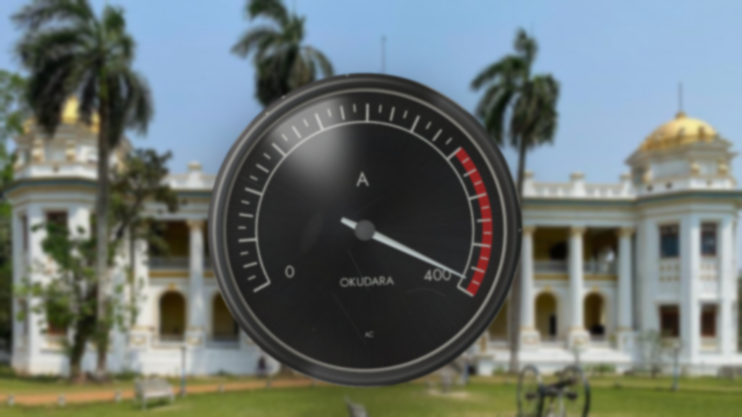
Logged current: 390 A
